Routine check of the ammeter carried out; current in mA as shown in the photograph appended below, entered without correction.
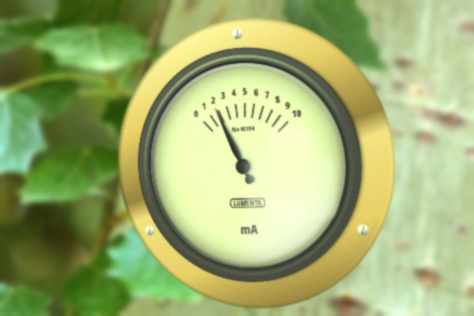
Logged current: 2 mA
